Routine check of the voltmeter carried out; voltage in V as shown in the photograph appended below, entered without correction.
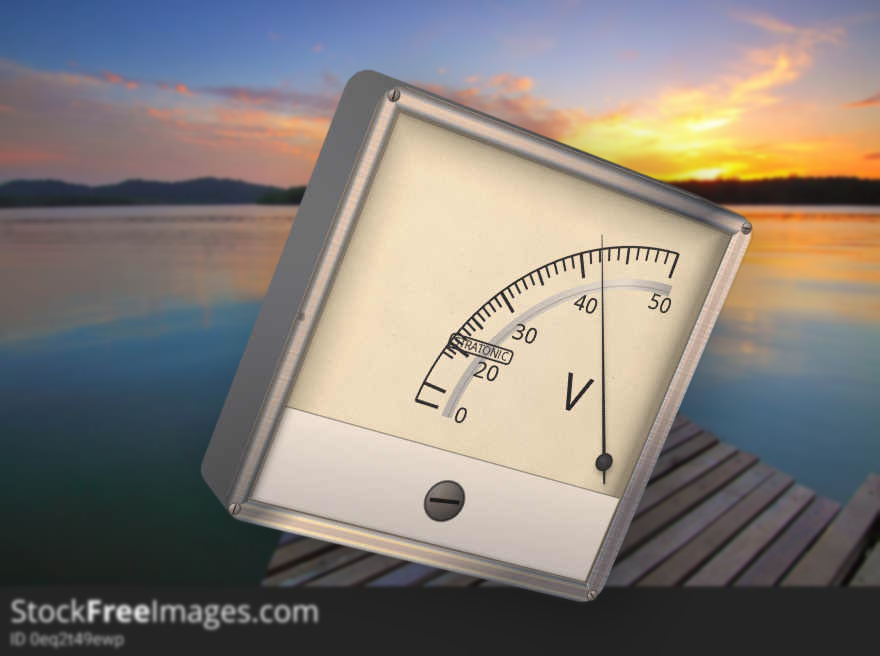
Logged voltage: 42 V
